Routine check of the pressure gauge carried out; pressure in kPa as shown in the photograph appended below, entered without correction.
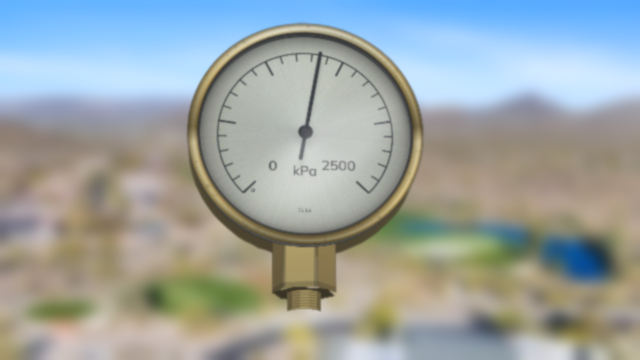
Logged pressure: 1350 kPa
